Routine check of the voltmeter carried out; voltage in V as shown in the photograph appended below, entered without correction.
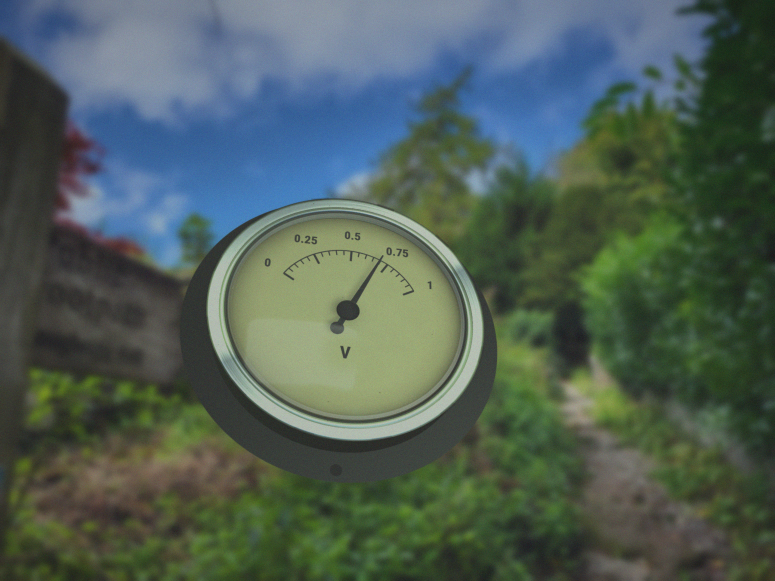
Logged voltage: 0.7 V
